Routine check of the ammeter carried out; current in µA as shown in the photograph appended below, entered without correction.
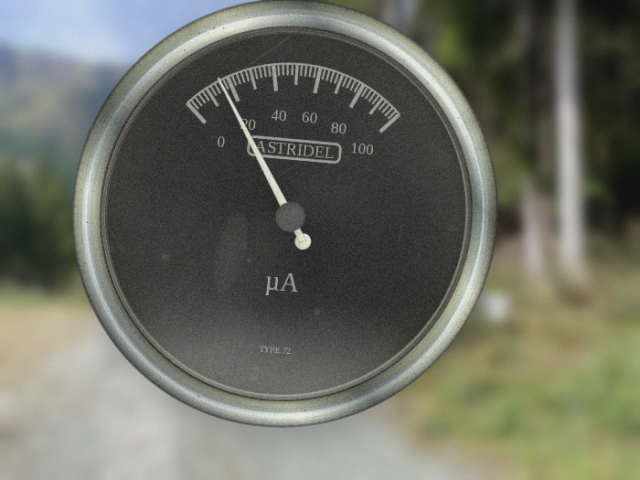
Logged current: 16 µA
